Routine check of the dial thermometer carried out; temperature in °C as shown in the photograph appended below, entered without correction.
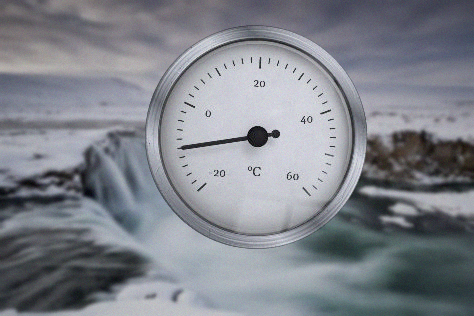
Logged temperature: -10 °C
